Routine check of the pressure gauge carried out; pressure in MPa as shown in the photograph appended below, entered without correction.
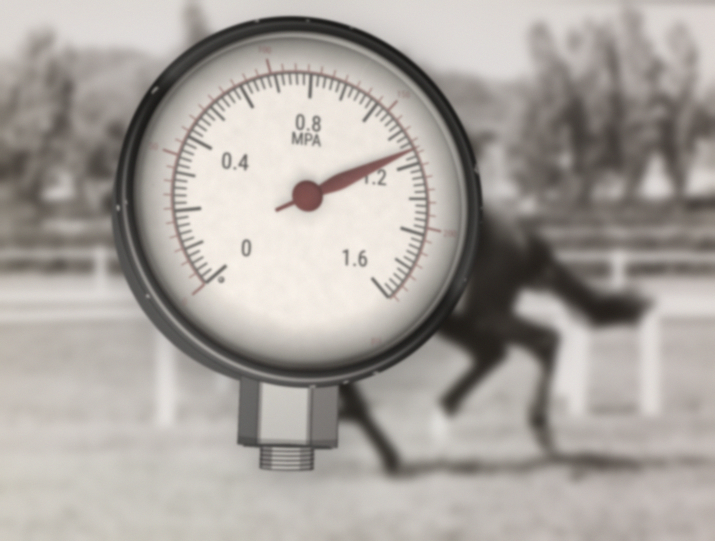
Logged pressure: 1.16 MPa
